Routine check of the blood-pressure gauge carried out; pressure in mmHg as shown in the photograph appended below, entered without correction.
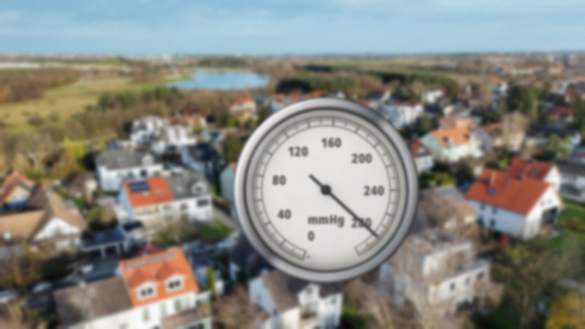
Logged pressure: 280 mmHg
